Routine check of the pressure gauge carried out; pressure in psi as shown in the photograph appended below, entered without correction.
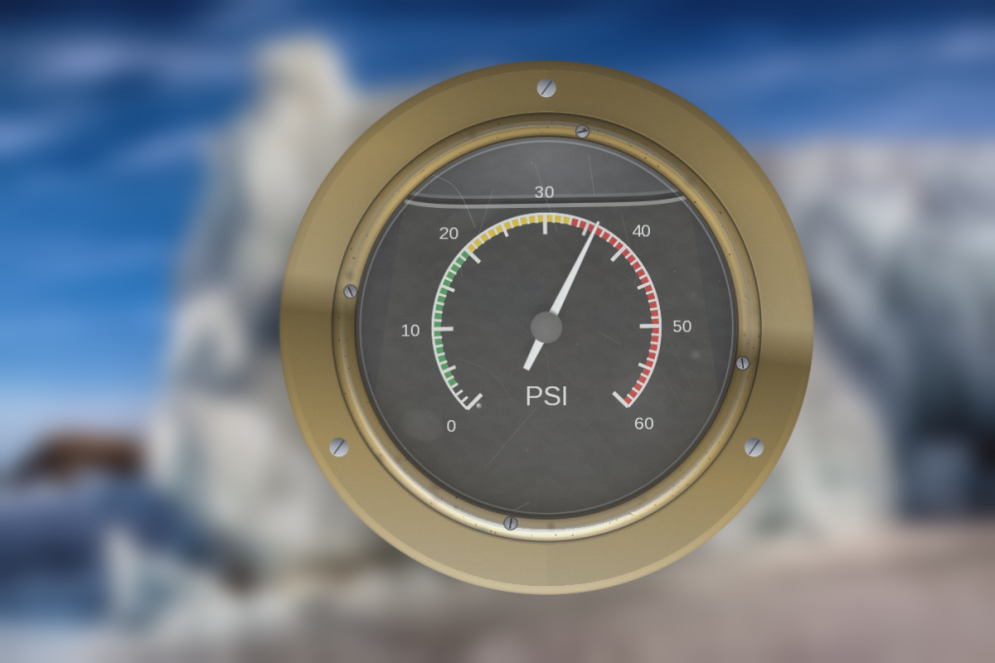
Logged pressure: 36 psi
